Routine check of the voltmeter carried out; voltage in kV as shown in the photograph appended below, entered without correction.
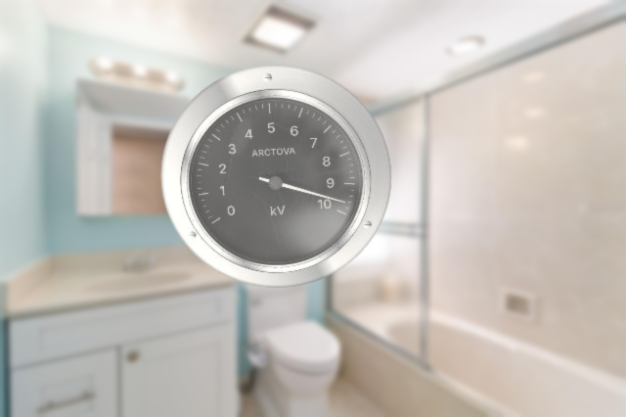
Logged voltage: 9.6 kV
